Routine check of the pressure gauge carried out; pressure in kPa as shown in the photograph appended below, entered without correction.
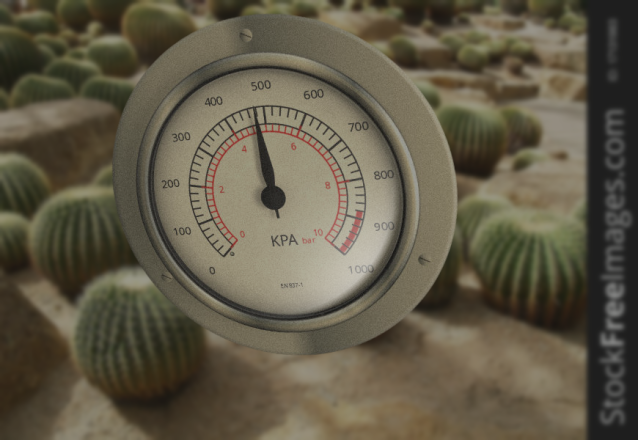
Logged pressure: 480 kPa
